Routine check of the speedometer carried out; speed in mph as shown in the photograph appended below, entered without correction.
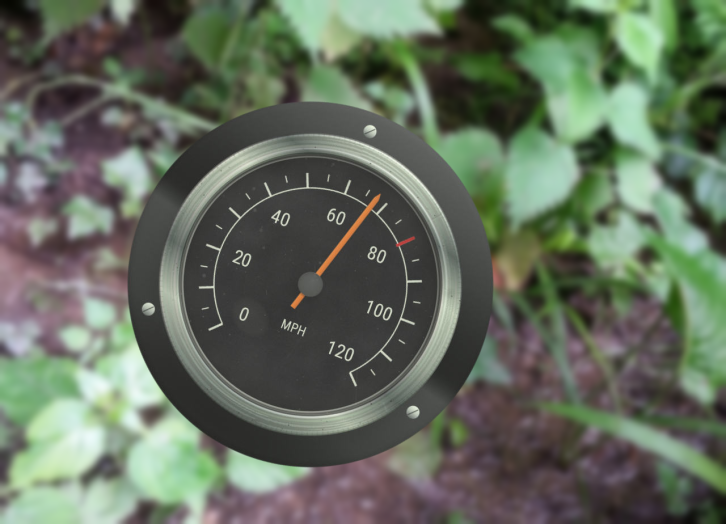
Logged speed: 67.5 mph
